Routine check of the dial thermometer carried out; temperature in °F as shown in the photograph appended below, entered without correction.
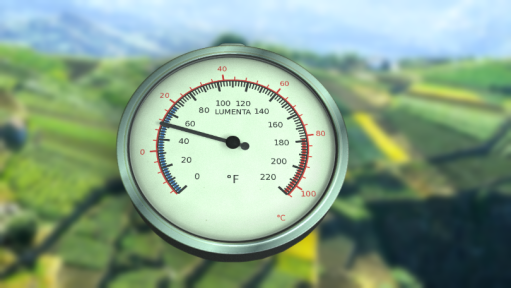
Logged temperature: 50 °F
